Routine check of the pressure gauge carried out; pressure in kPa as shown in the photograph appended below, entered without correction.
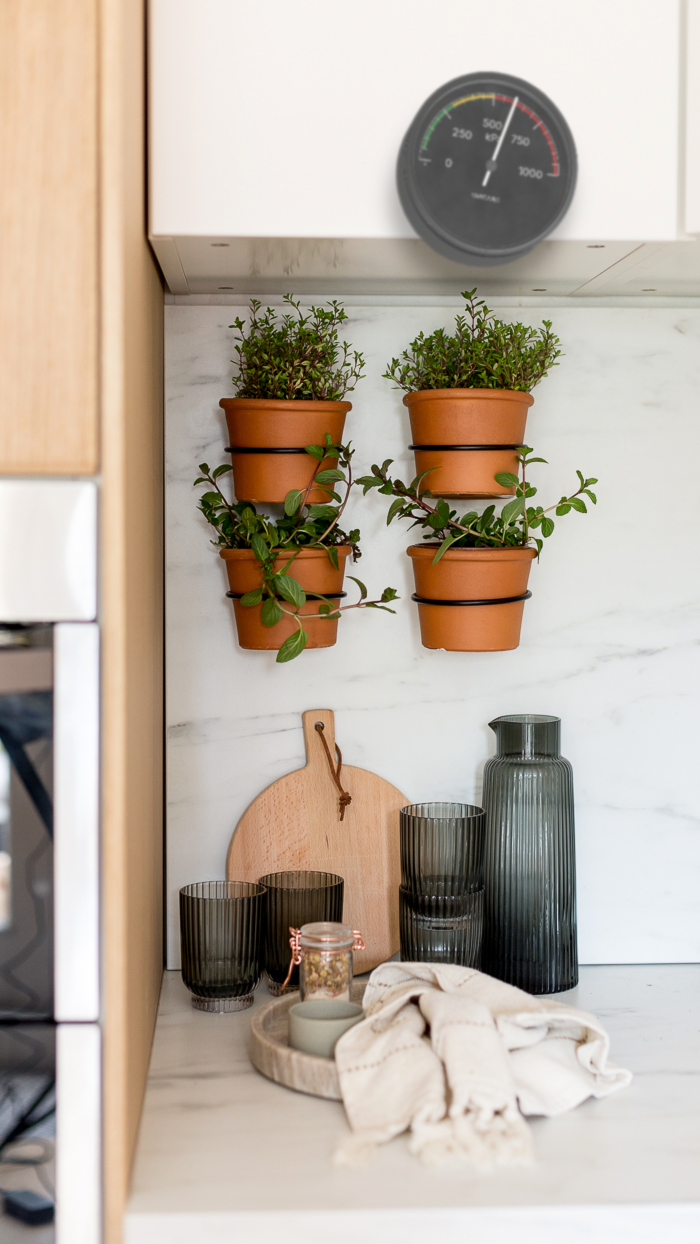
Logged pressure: 600 kPa
